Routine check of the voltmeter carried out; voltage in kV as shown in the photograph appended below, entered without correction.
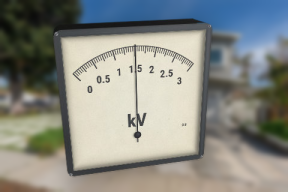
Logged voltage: 1.5 kV
